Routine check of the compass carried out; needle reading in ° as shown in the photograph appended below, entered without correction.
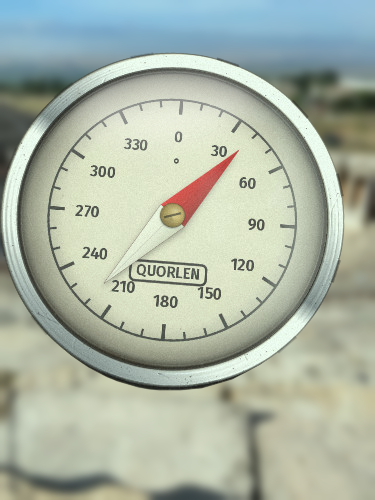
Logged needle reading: 40 °
